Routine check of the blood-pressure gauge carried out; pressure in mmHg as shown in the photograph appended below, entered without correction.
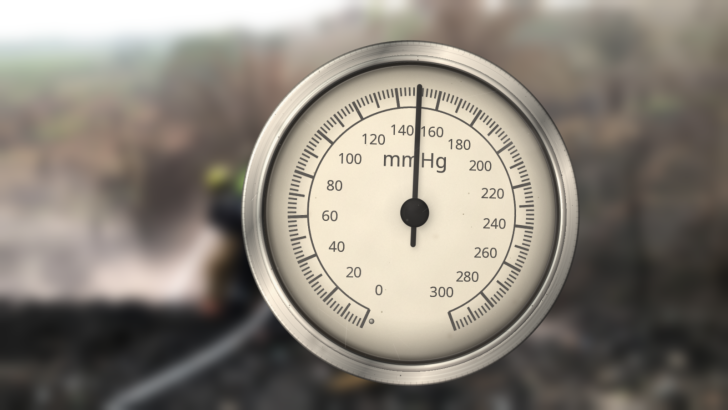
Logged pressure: 150 mmHg
